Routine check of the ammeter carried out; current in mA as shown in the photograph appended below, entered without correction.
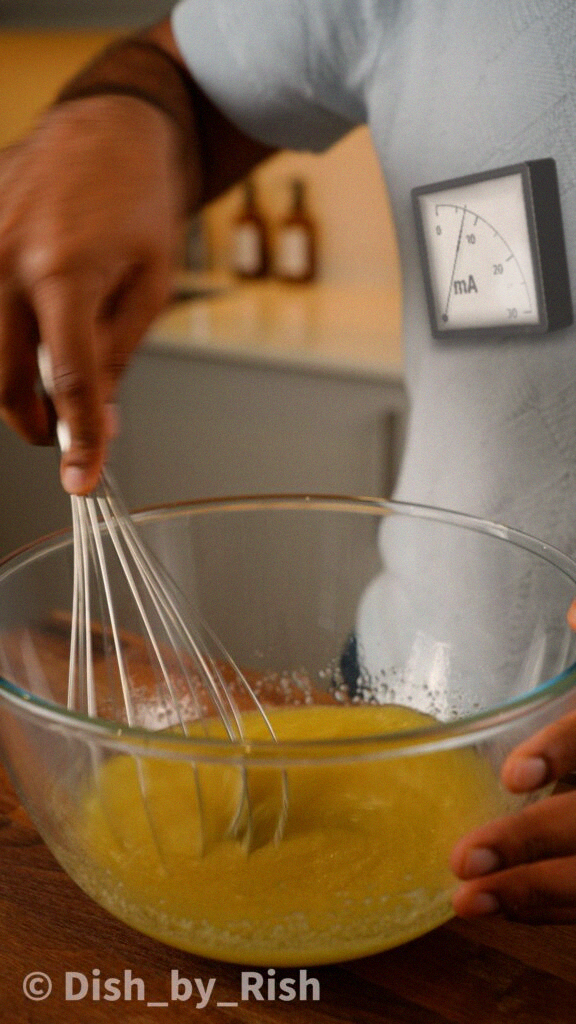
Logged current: 7.5 mA
